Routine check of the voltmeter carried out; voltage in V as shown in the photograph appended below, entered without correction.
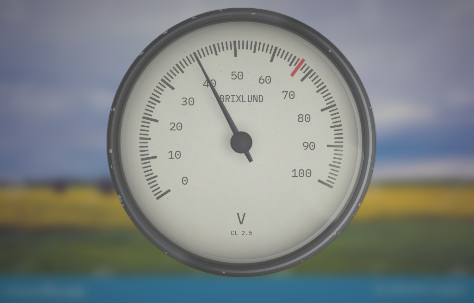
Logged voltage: 40 V
